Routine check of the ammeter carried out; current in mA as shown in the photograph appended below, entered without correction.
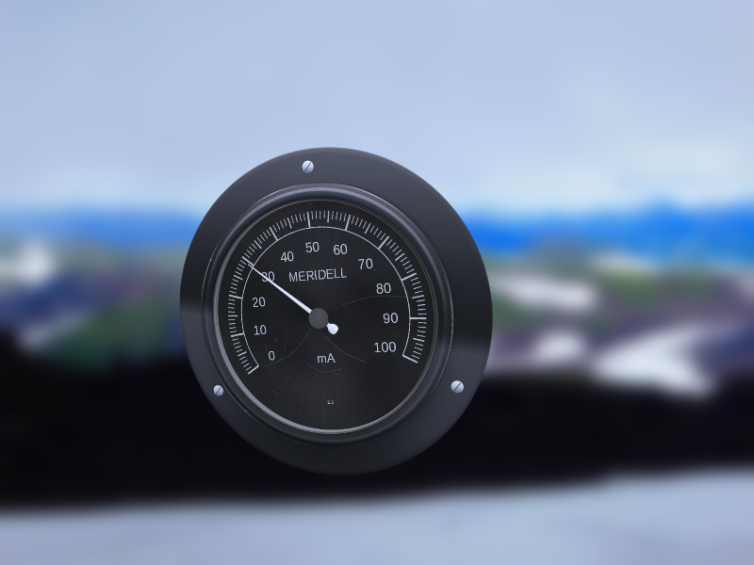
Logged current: 30 mA
